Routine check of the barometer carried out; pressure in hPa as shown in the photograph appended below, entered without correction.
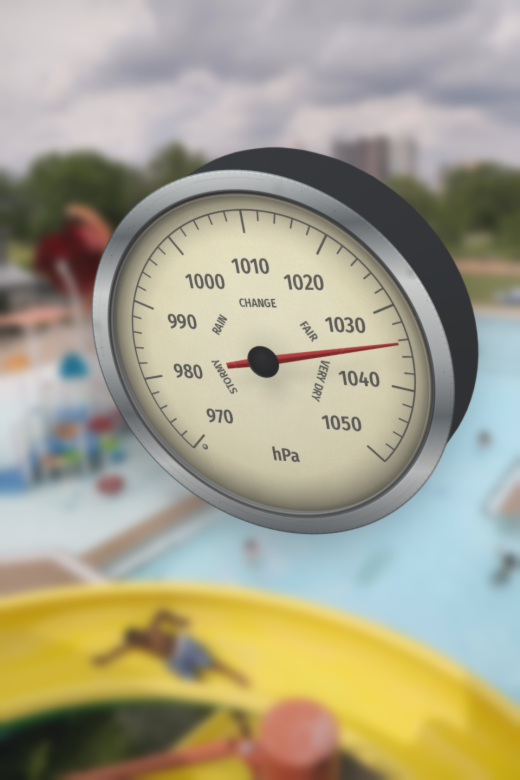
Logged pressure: 1034 hPa
